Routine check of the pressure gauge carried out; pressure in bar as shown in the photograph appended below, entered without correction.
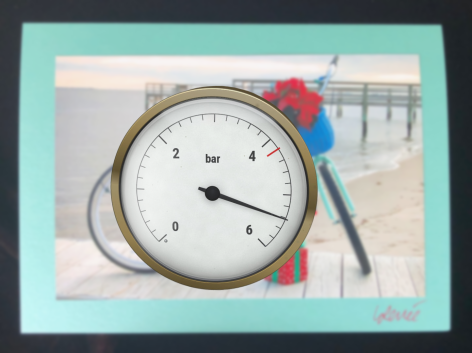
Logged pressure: 5.4 bar
